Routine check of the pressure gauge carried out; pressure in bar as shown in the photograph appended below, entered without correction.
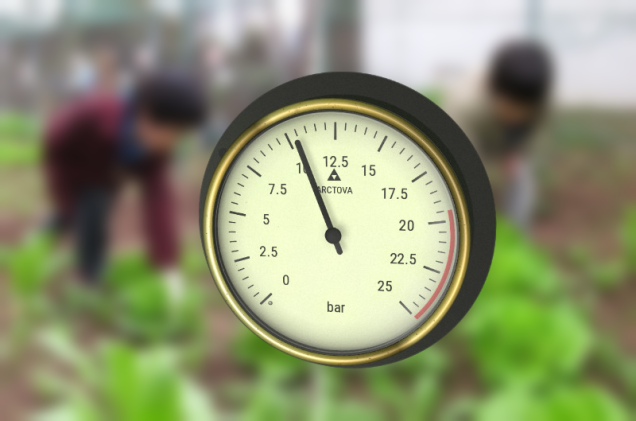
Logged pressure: 10.5 bar
